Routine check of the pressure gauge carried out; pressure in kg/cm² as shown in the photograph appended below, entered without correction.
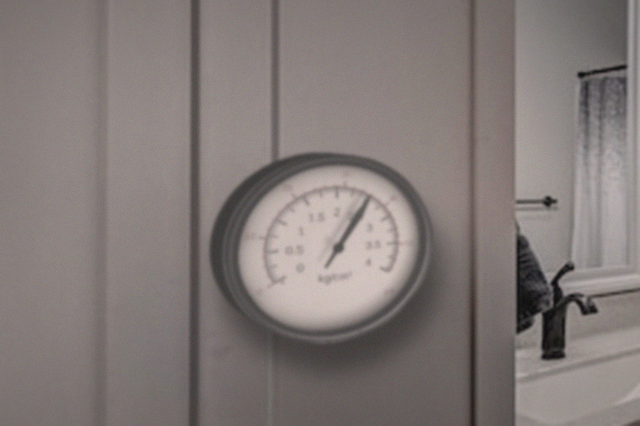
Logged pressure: 2.5 kg/cm²
